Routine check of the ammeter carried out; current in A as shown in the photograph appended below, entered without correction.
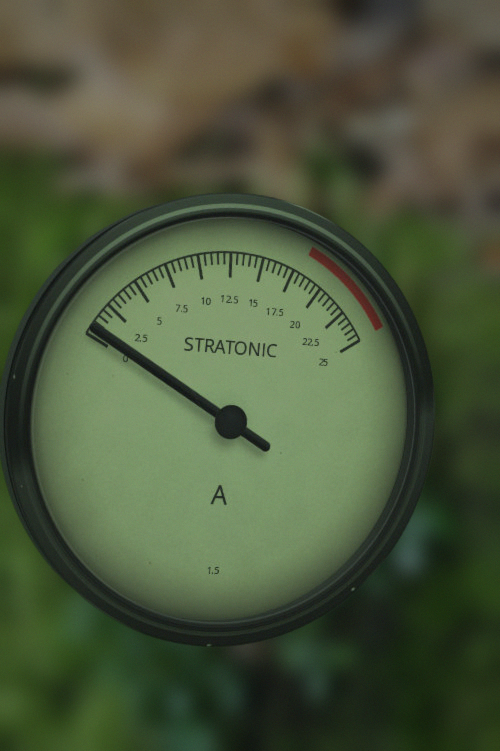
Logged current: 0.5 A
